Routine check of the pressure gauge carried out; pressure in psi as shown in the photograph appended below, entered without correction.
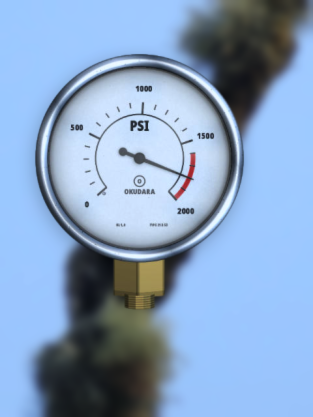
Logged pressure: 1800 psi
